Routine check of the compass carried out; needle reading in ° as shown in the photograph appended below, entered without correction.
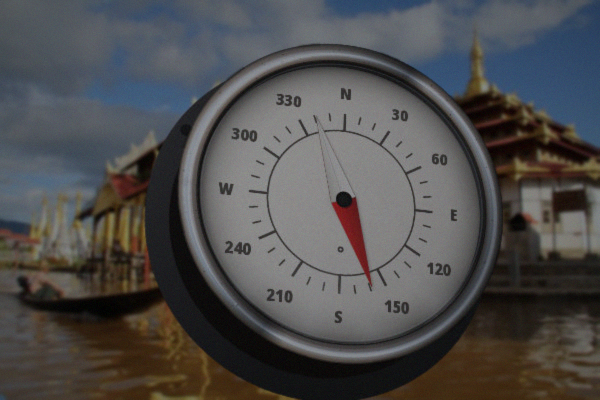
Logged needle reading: 160 °
